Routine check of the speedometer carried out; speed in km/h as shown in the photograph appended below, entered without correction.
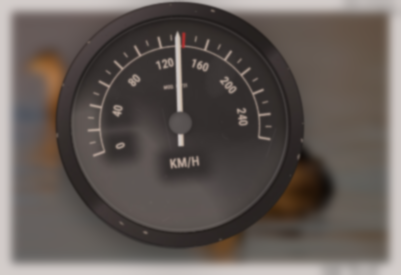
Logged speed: 135 km/h
